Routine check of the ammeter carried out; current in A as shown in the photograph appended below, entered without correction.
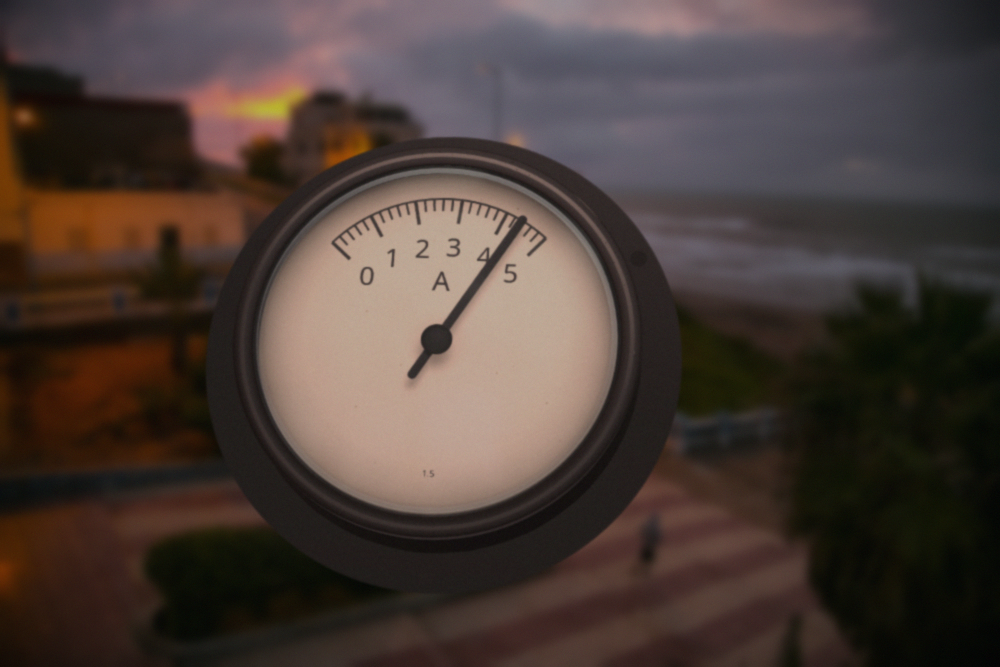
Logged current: 4.4 A
